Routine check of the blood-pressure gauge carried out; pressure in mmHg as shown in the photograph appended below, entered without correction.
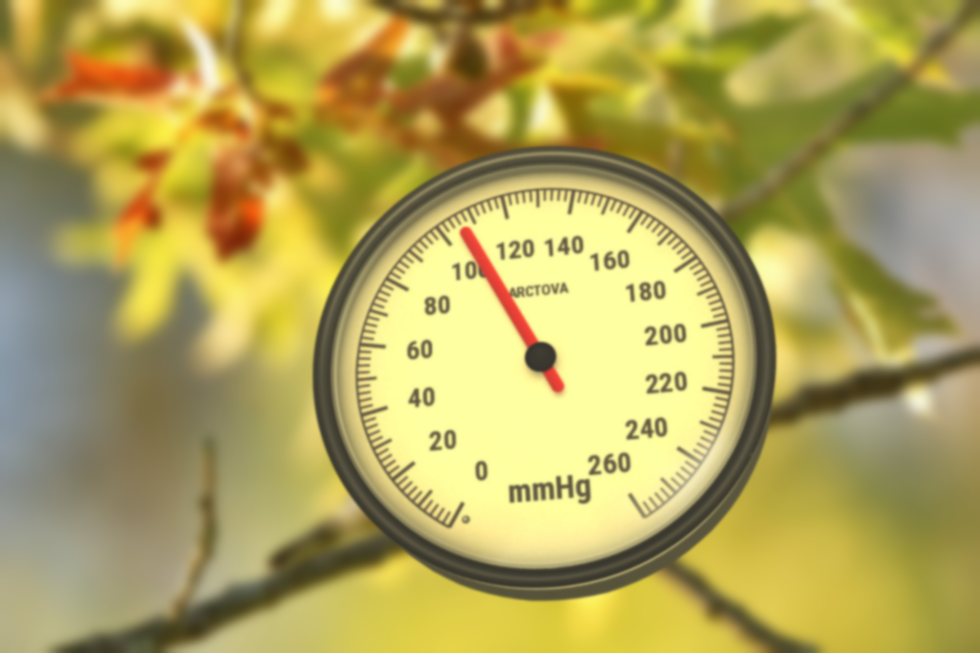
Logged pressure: 106 mmHg
